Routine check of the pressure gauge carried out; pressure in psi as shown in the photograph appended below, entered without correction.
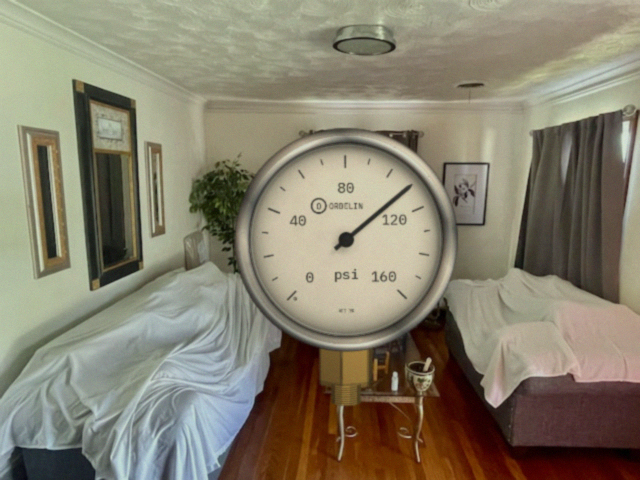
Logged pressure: 110 psi
